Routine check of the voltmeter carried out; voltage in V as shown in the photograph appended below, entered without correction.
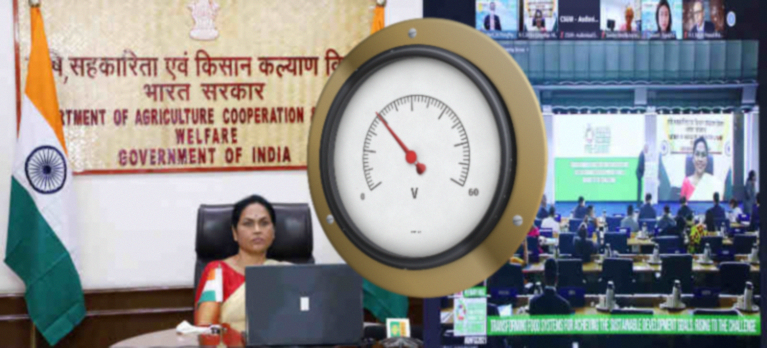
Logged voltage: 20 V
